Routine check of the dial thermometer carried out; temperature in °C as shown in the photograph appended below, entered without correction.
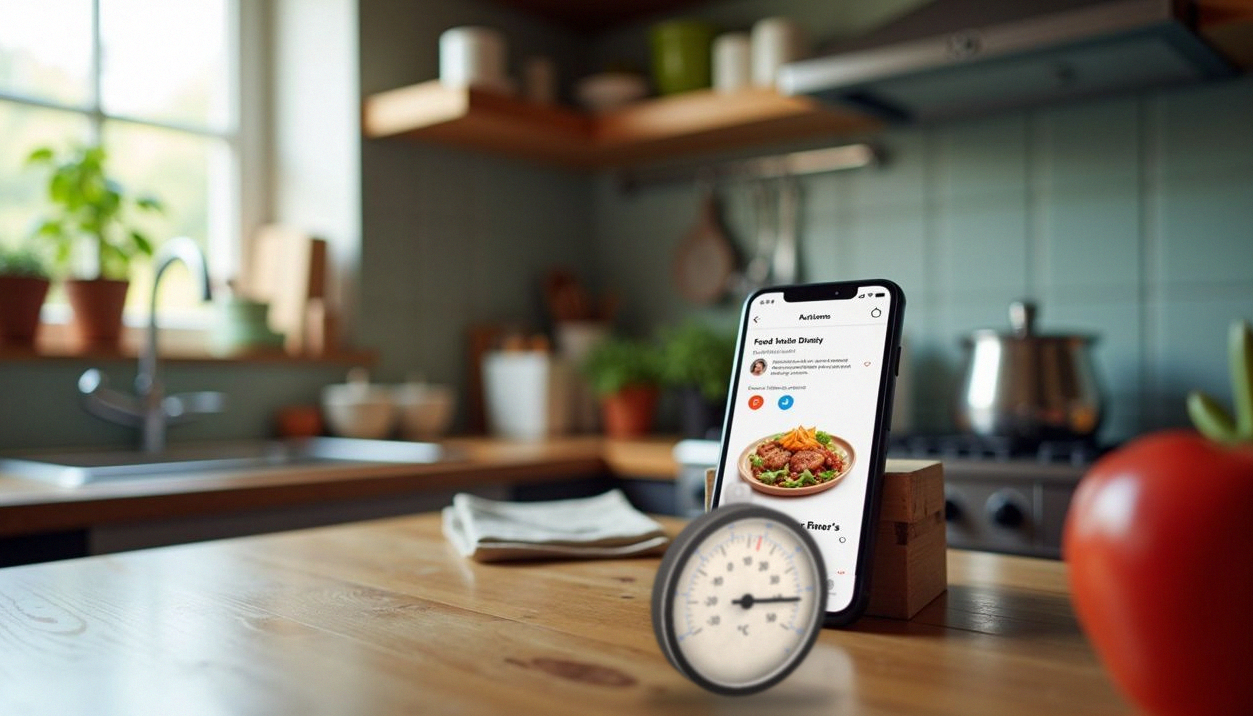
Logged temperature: 40 °C
